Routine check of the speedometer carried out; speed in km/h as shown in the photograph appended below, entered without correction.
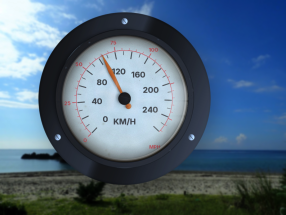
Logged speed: 105 km/h
